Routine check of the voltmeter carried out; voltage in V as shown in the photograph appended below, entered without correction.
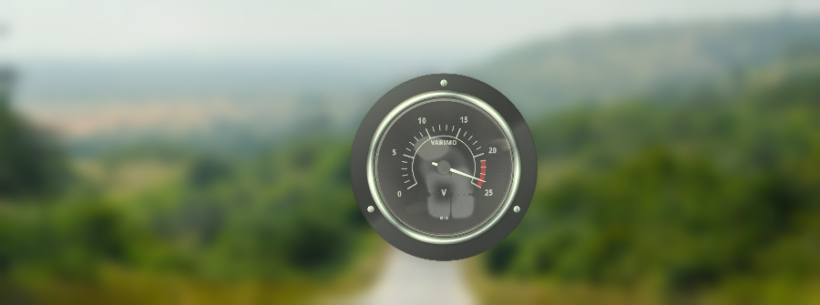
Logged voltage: 24 V
